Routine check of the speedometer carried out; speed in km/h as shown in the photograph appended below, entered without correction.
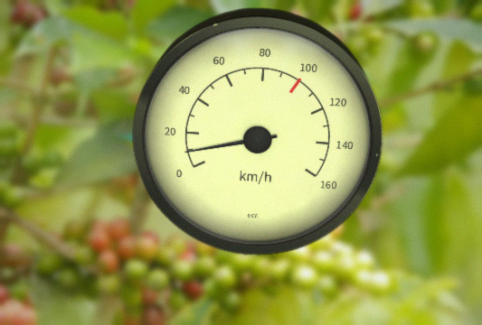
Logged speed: 10 km/h
